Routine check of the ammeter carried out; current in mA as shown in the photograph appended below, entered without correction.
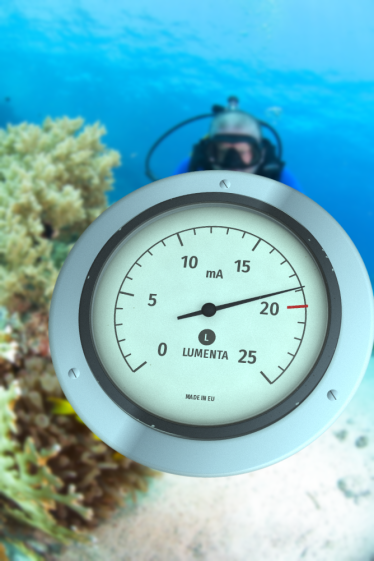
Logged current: 19 mA
